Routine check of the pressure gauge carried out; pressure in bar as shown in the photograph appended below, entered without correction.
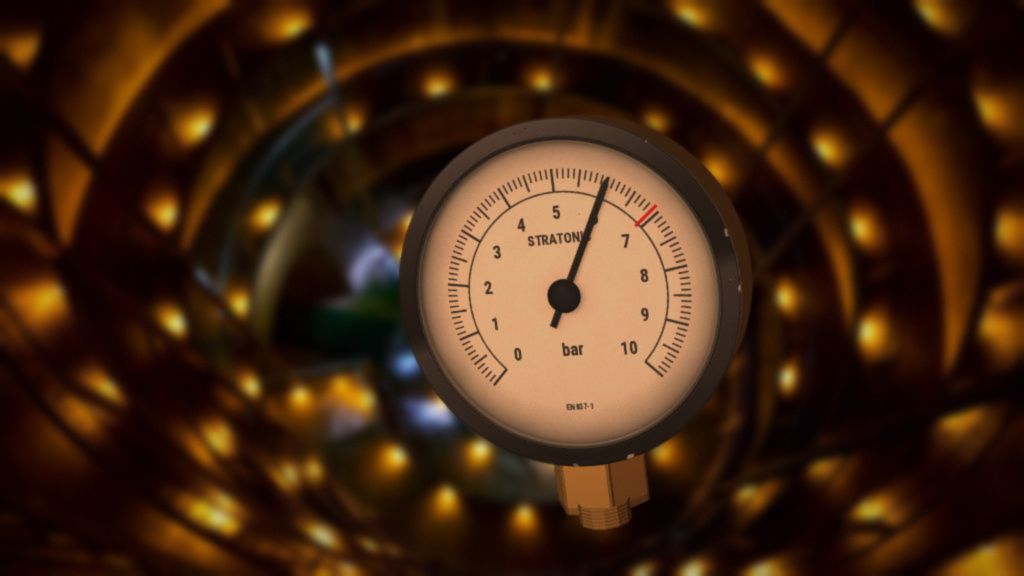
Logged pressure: 6 bar
